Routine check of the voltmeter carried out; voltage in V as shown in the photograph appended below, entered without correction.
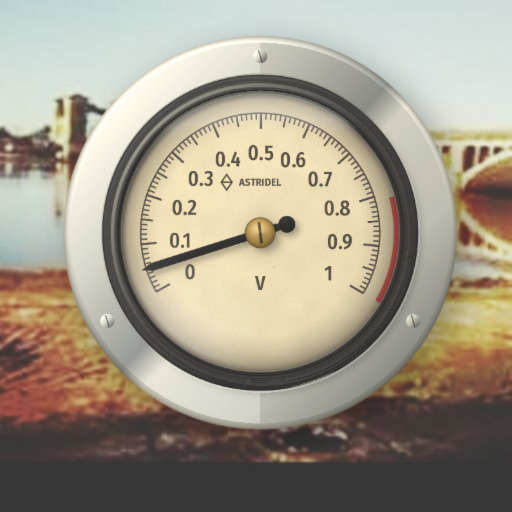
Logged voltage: 0.05 V
